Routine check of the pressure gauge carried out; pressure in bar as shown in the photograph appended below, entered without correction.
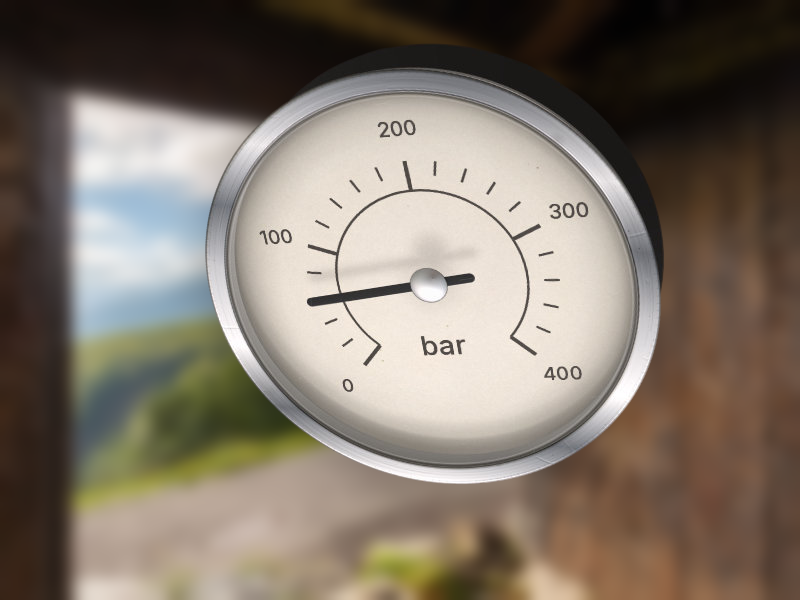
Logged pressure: 60 bar
